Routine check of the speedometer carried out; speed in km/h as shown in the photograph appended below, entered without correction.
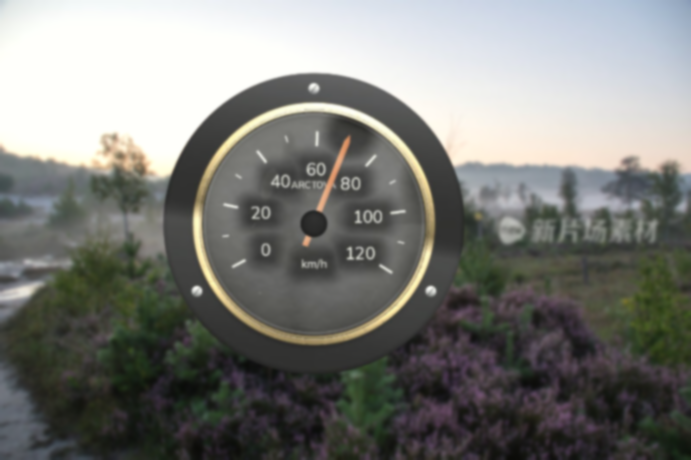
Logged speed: 70 km/h
